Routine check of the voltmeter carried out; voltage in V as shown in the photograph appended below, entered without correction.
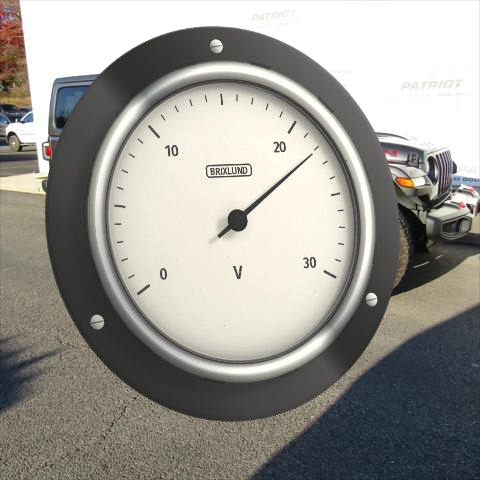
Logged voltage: 22 V
